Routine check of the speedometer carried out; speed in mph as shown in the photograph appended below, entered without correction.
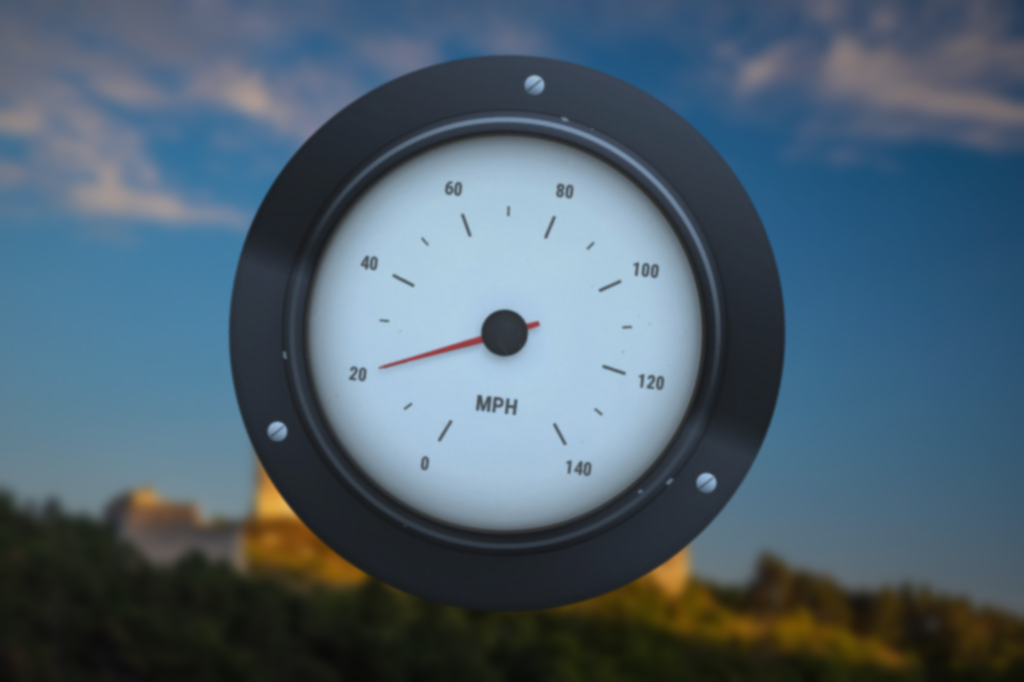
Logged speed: 20 mph
